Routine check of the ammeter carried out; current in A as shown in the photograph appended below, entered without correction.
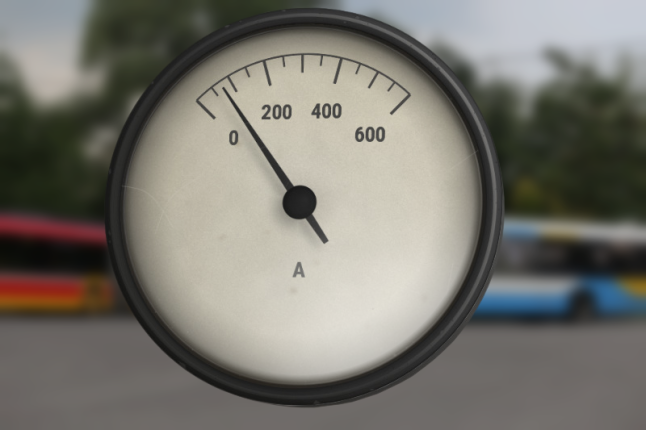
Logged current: 75 A
